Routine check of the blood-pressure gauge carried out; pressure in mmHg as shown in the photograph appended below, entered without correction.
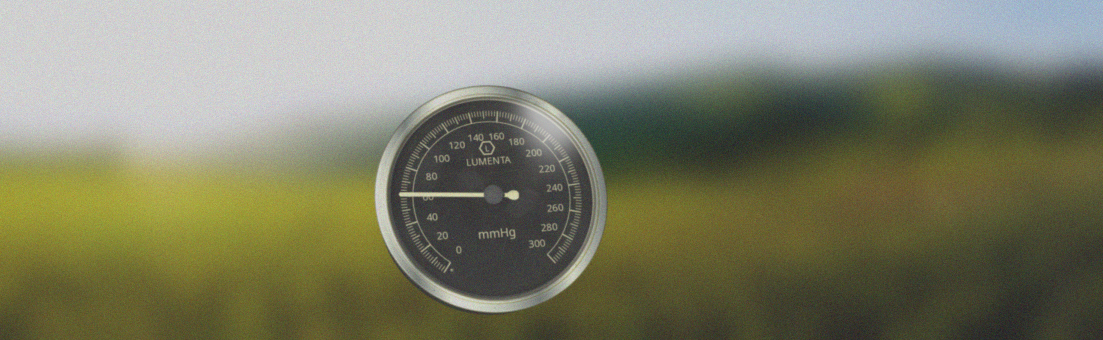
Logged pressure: 60 mmHg
